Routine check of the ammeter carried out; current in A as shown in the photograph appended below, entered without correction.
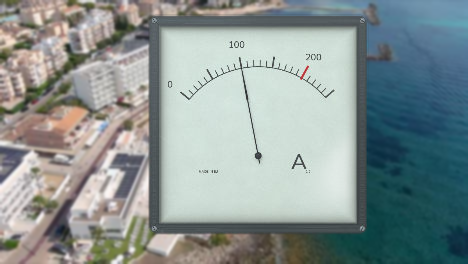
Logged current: 100 A
